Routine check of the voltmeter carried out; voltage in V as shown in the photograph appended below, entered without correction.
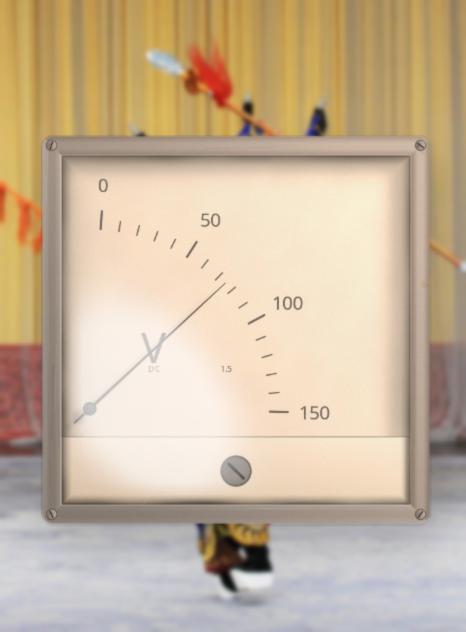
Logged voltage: 75 V
